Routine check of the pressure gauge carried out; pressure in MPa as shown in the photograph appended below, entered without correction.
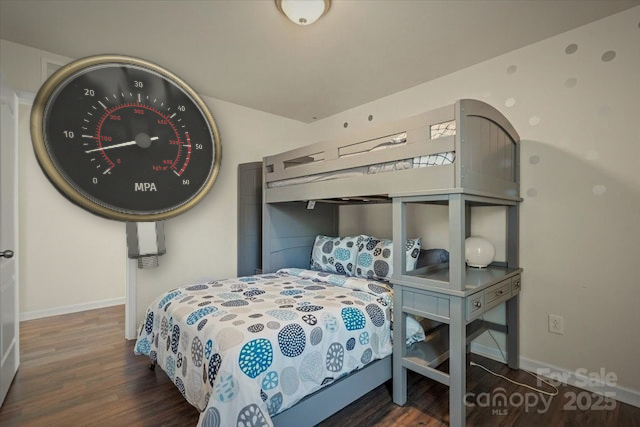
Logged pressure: 6 MPa
